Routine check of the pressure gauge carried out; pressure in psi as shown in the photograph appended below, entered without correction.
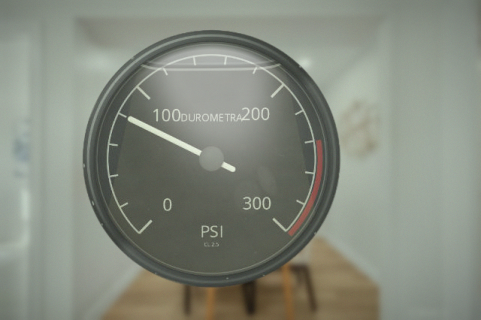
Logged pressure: 80 psi
